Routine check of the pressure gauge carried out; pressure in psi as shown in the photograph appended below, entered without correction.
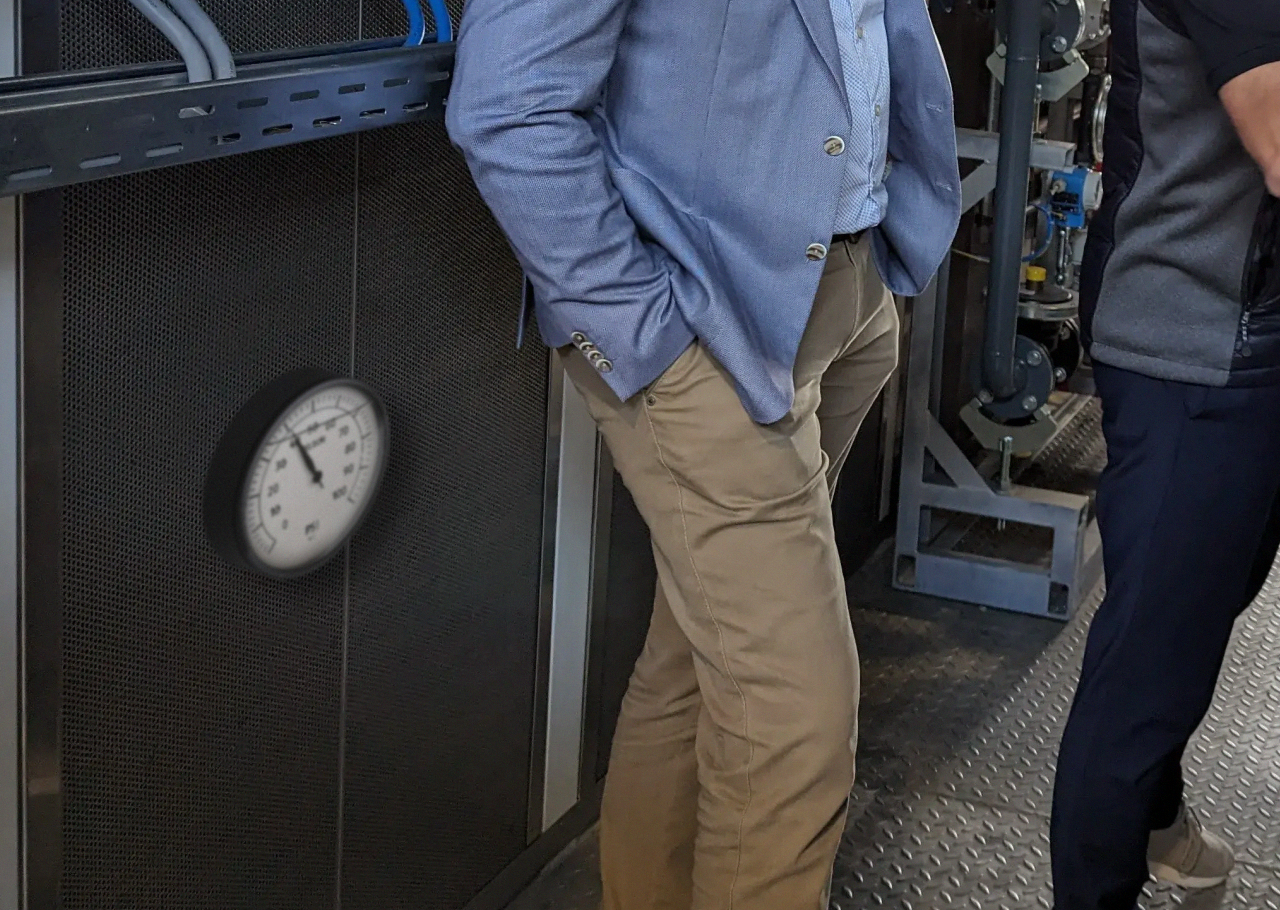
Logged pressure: 40 psi
